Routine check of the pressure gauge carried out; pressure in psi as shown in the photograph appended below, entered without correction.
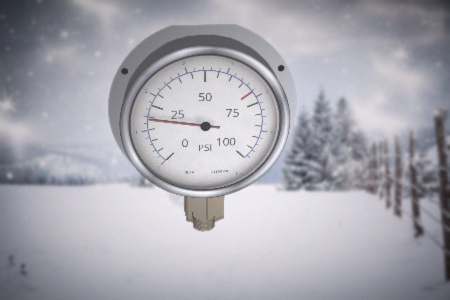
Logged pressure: 20 psi
